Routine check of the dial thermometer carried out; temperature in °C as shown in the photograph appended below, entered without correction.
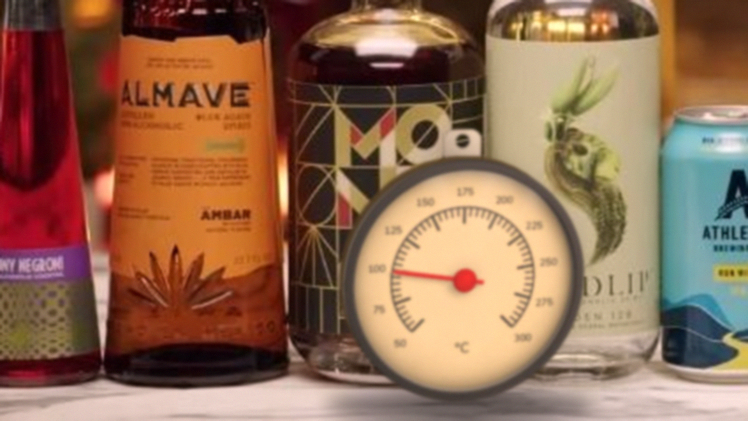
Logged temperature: 100 °C
